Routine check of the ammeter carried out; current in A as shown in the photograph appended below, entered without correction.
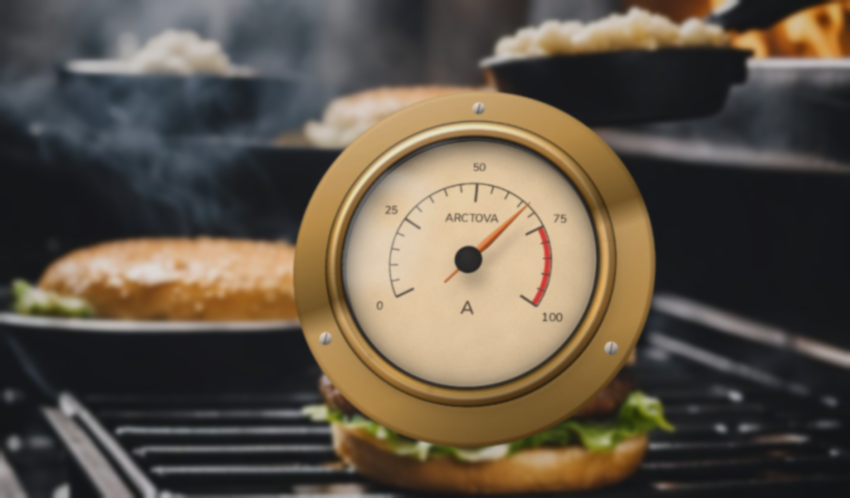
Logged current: 67.5 A
